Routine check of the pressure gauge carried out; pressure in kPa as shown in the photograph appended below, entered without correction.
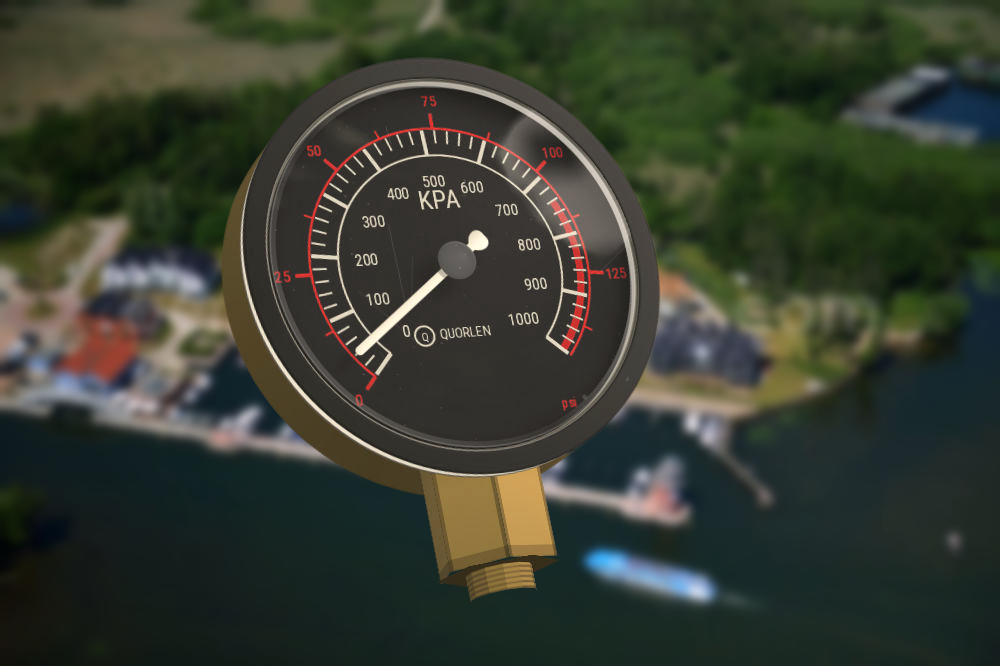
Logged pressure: 40 kPa
